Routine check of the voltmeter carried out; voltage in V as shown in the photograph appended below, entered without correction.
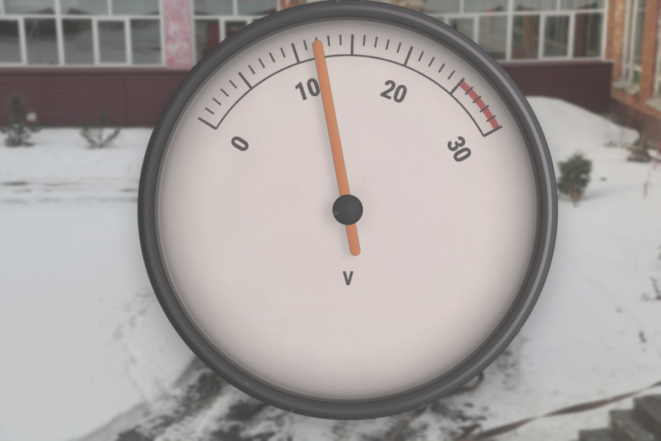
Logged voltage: 12 V
